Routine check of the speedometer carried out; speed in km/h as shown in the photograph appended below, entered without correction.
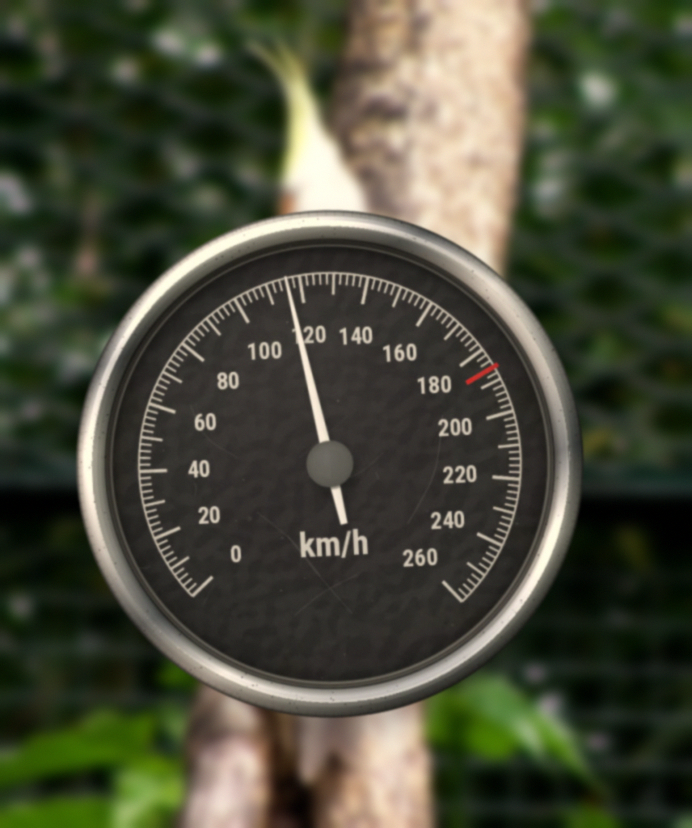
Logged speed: 116 km/h
